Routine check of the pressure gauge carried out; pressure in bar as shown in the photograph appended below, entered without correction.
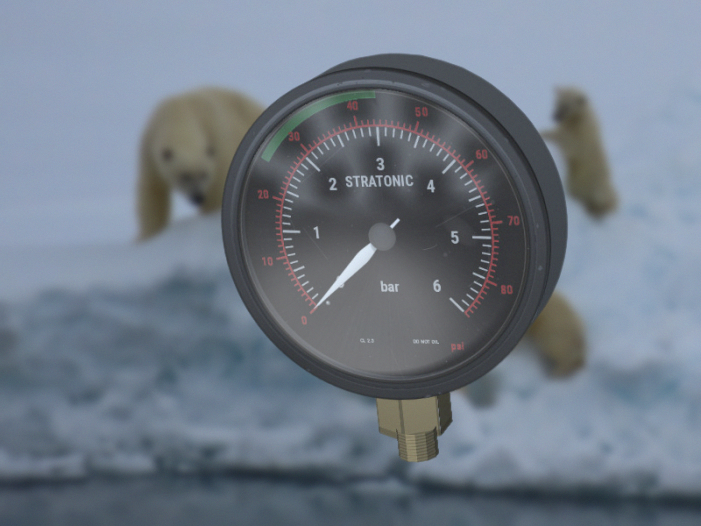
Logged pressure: 0 bar
